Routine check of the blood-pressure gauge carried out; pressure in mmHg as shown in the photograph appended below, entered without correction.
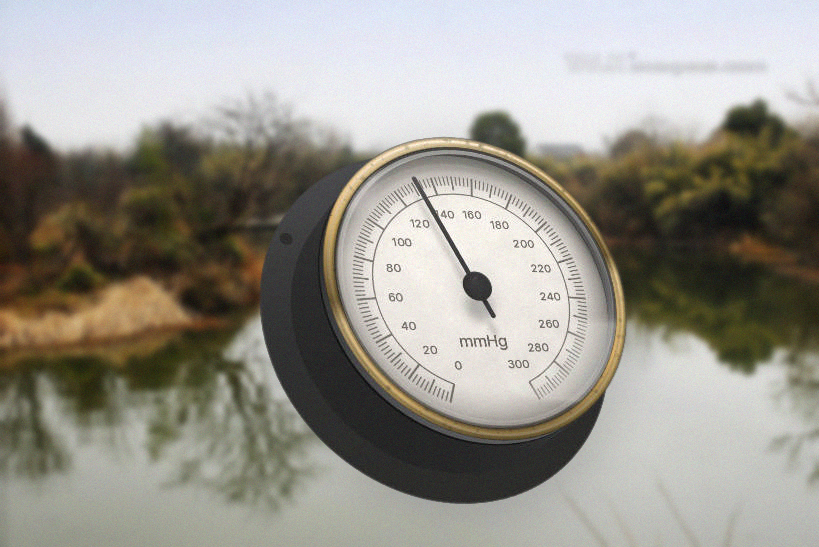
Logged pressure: 130 mmHg
